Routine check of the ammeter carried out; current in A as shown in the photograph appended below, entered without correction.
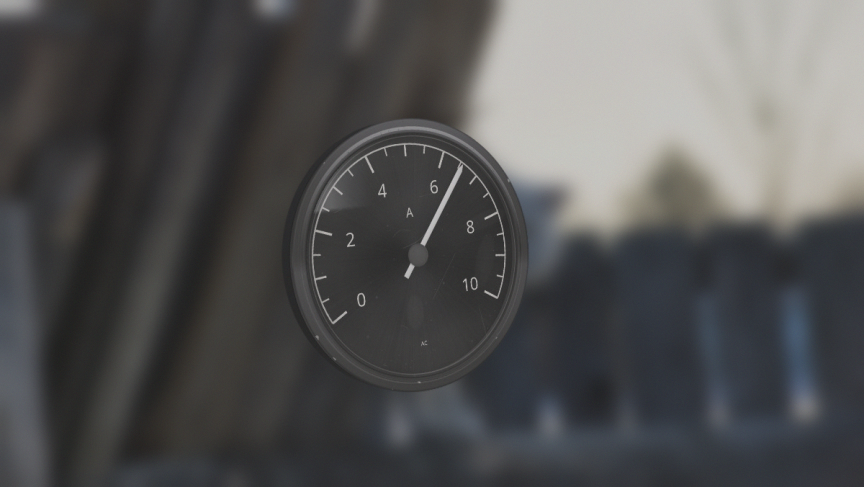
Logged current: 6.5 A
